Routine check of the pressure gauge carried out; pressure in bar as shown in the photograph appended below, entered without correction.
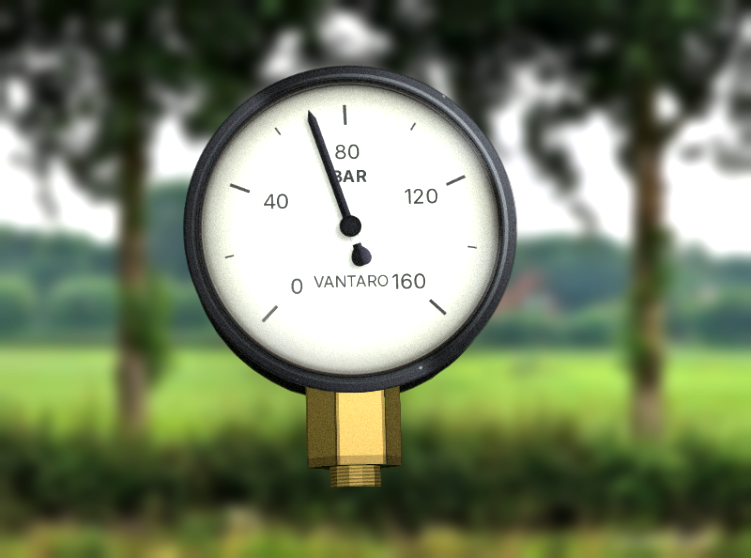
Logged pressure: 70 bar
